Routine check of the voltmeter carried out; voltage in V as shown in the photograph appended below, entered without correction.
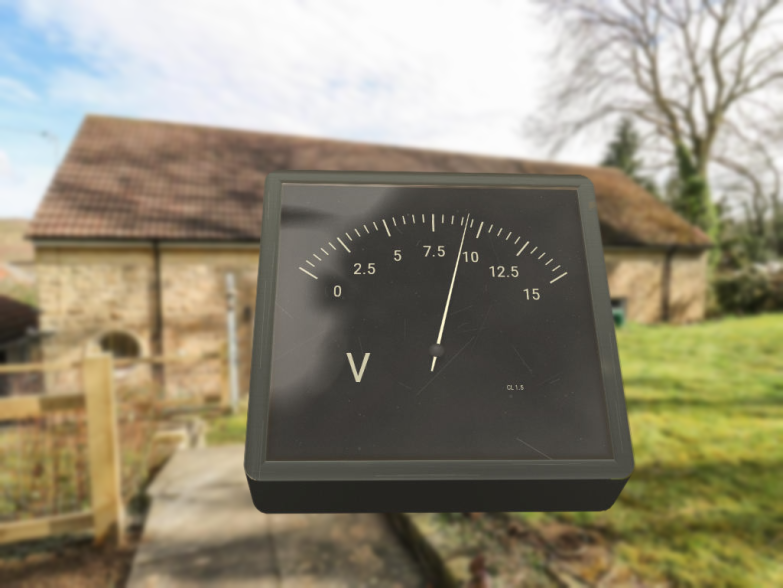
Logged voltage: 9.25 V
